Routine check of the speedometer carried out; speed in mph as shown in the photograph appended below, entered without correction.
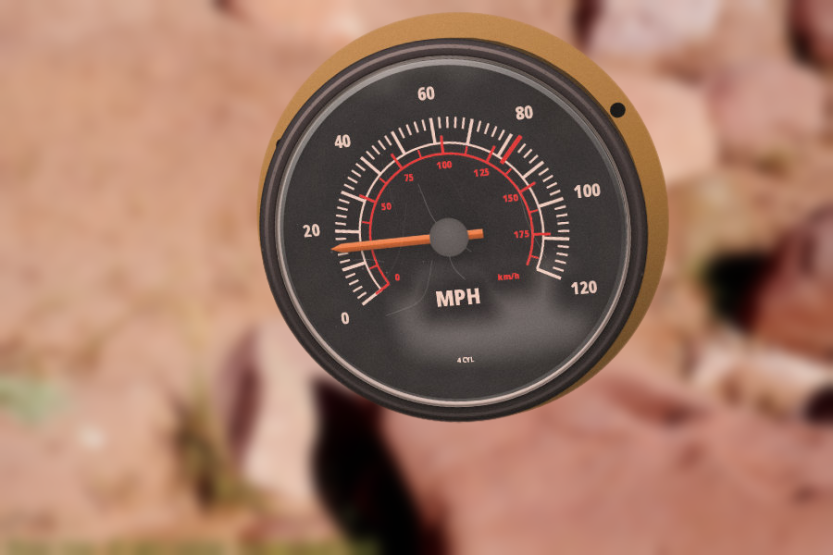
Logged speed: 16 mph
